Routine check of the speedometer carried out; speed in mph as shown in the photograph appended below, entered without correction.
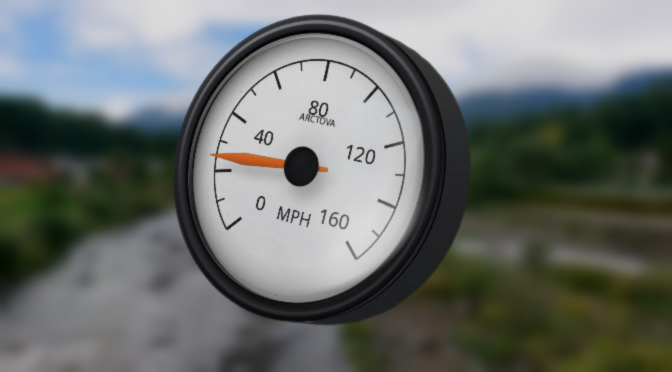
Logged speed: 25 mph
